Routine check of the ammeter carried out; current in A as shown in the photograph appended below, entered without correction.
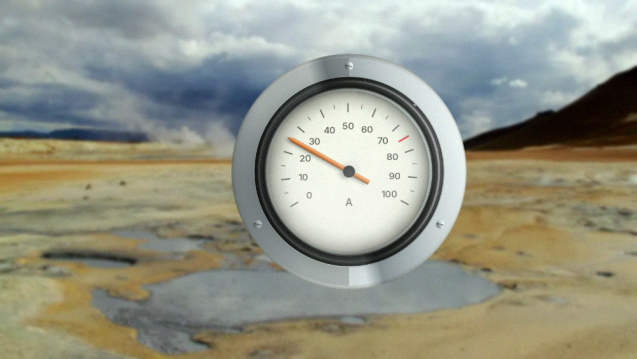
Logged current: 25 A
